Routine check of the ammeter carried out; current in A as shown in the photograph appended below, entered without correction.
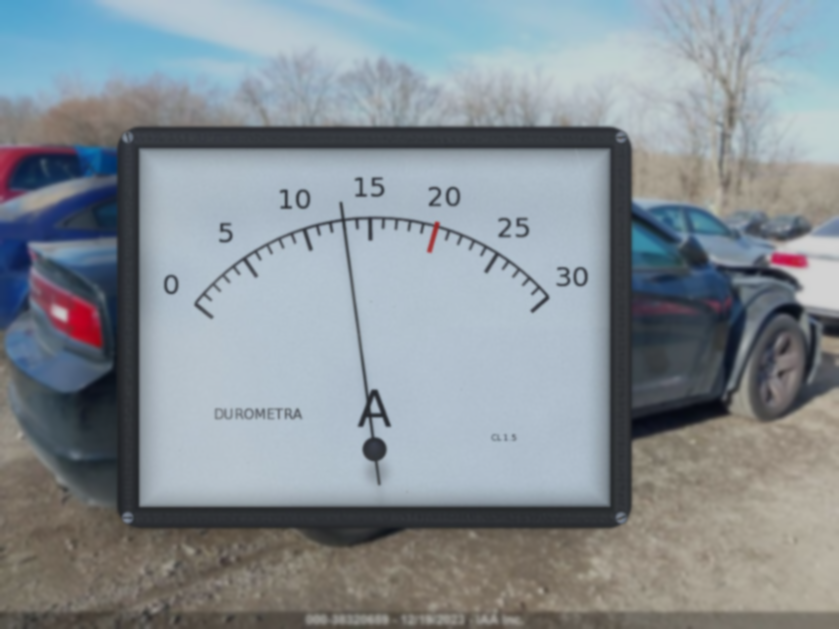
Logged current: 13 A
